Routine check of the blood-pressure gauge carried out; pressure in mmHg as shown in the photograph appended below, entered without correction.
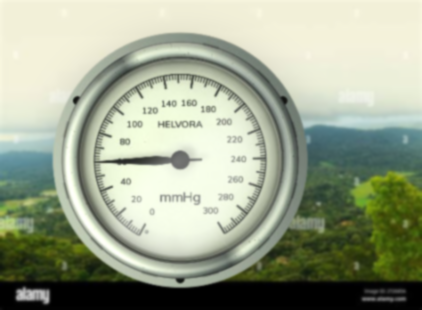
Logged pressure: 60 mmHg
